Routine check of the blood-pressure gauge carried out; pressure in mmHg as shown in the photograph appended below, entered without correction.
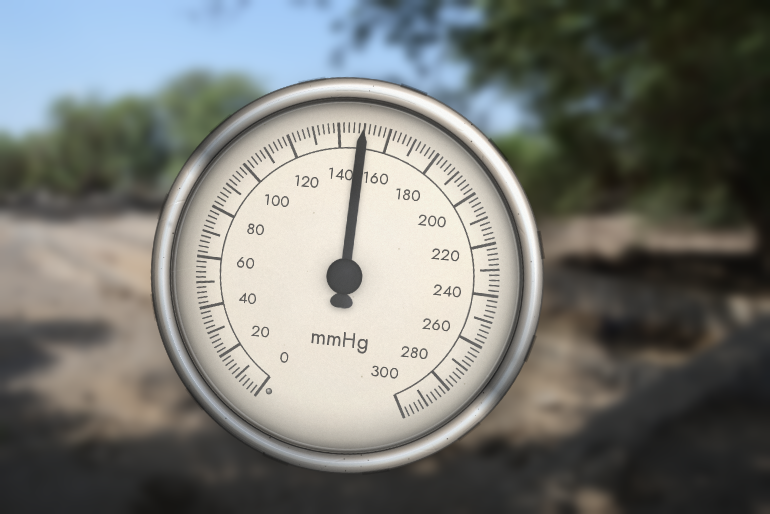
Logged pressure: 150 mmHg
